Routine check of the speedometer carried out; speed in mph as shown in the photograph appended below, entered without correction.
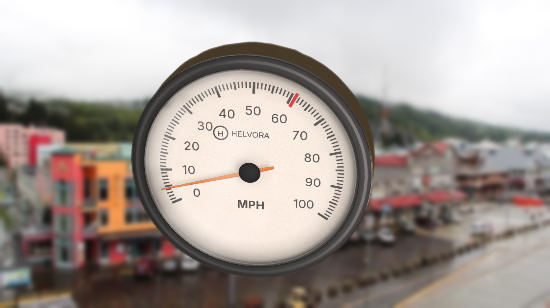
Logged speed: 5 mph
